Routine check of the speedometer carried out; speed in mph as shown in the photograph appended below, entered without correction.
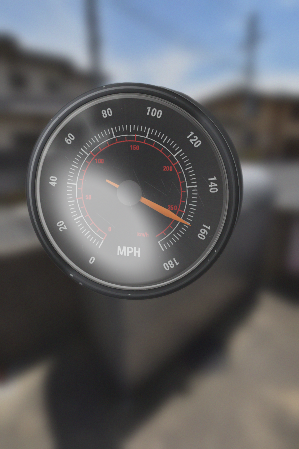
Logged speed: 160 mph
